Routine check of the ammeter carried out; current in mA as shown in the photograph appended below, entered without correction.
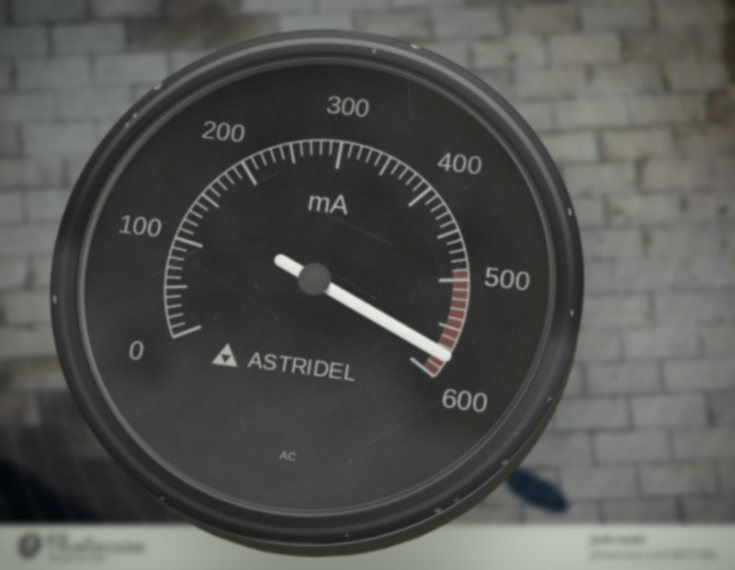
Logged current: 580 mA
